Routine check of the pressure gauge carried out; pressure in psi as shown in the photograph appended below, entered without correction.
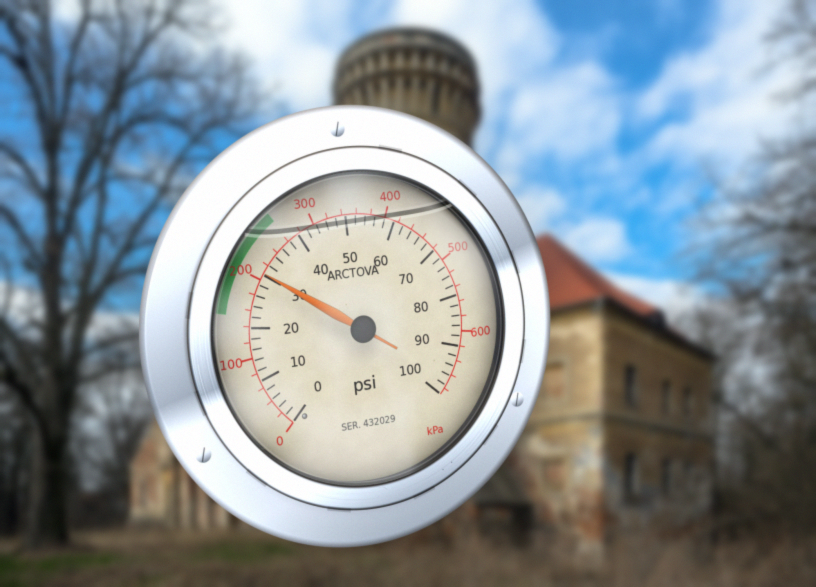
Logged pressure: 30 psi
